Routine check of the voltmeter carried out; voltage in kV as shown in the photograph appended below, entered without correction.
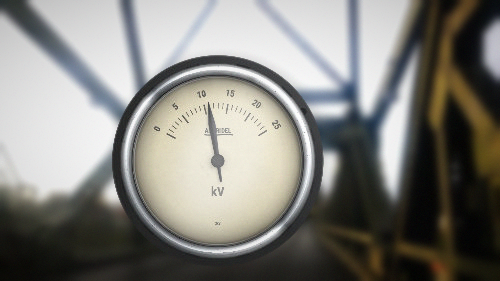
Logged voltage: 11 kV
